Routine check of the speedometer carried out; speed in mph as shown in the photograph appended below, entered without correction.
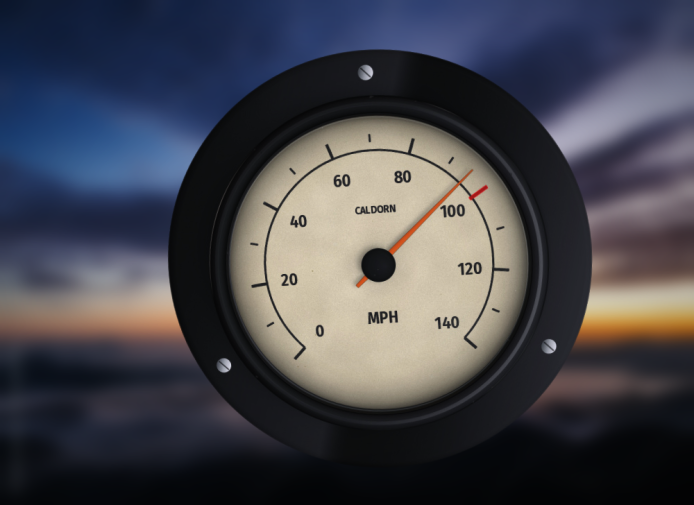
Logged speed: 95 mph
